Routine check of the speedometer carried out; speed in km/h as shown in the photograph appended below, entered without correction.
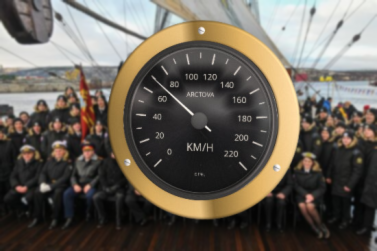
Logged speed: 70 km/h
